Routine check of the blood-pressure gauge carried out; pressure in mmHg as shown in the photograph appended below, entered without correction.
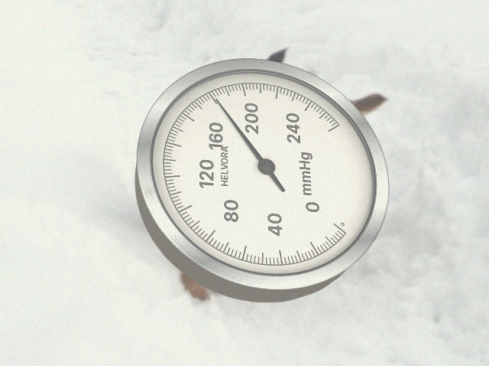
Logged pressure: 180 mmHg
